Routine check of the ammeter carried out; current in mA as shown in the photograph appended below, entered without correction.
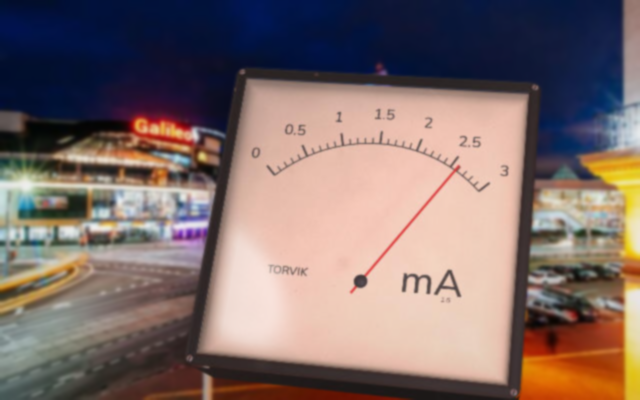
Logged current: 2.6 mA
